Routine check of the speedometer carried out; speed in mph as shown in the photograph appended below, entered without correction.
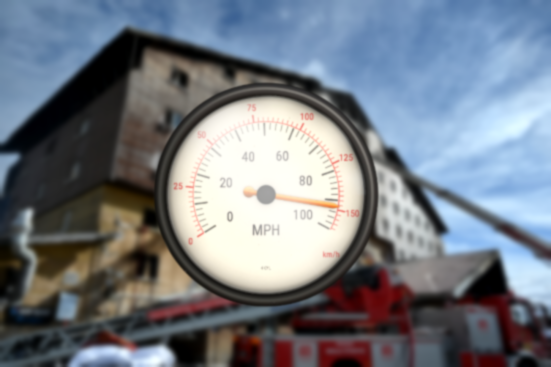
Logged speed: 92 mph
